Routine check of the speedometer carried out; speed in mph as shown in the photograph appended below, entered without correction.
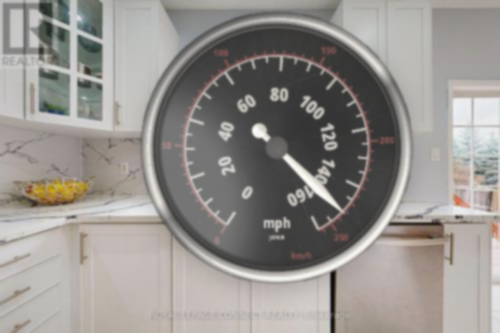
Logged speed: 150 mph
